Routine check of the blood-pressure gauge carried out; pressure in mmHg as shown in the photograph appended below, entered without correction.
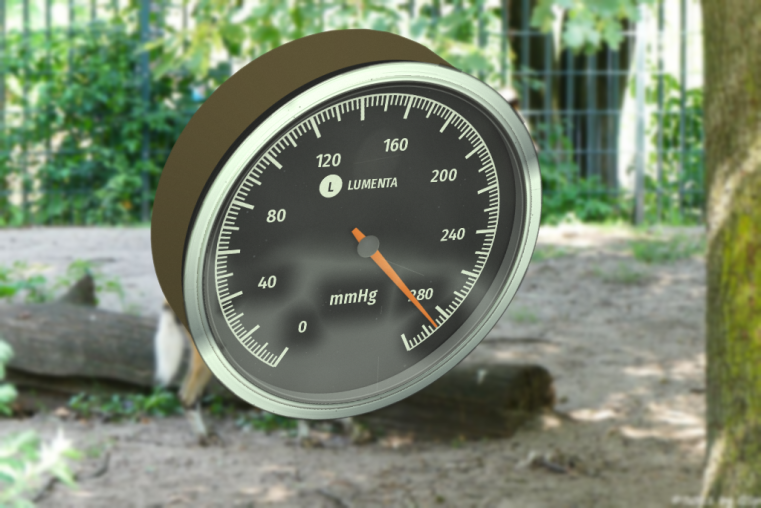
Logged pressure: 286 mmHg
